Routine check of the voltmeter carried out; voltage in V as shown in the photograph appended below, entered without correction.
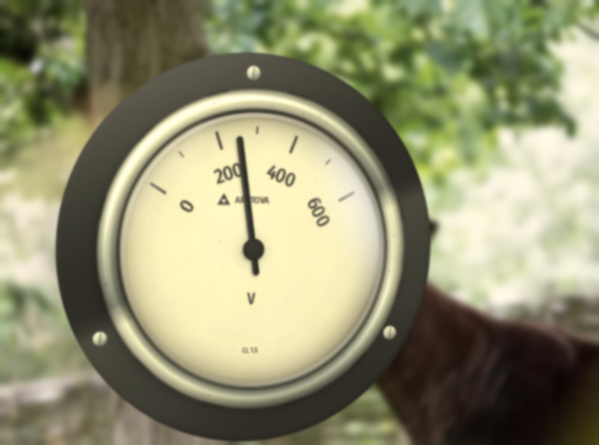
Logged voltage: 250 V
